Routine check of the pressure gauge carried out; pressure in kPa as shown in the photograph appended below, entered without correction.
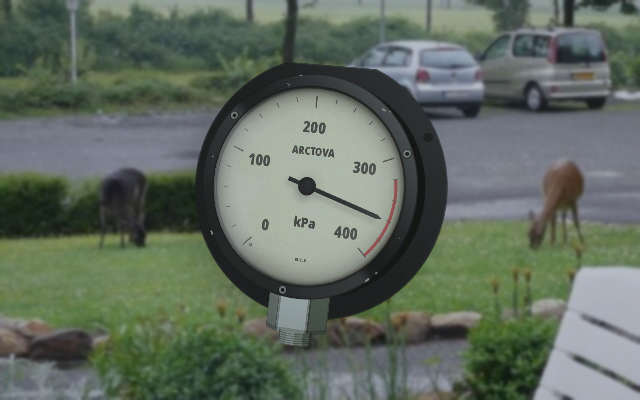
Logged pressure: 360 kPa
